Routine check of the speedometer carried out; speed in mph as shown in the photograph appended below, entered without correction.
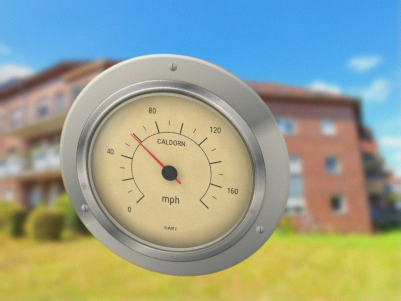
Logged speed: 60 mph
